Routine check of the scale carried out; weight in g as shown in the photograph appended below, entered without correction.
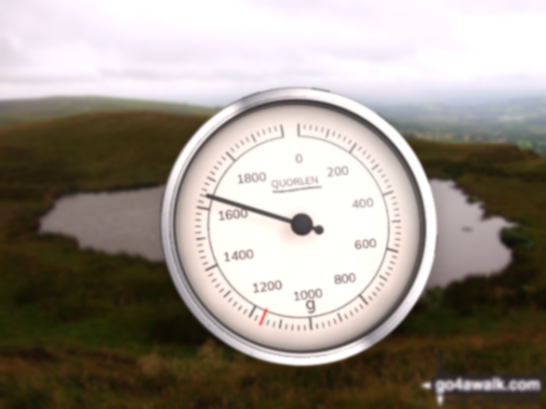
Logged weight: 1640 g
